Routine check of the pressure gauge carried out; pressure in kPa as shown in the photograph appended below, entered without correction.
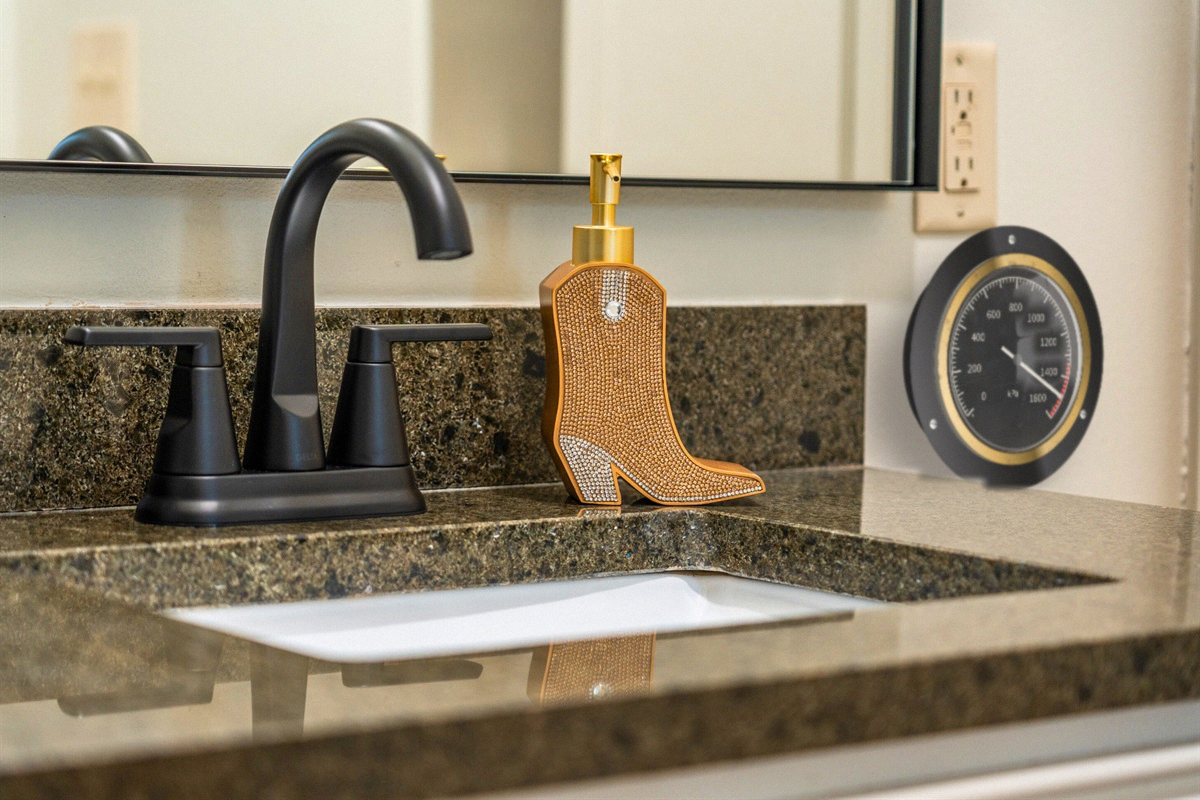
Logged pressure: 1500 kPa
